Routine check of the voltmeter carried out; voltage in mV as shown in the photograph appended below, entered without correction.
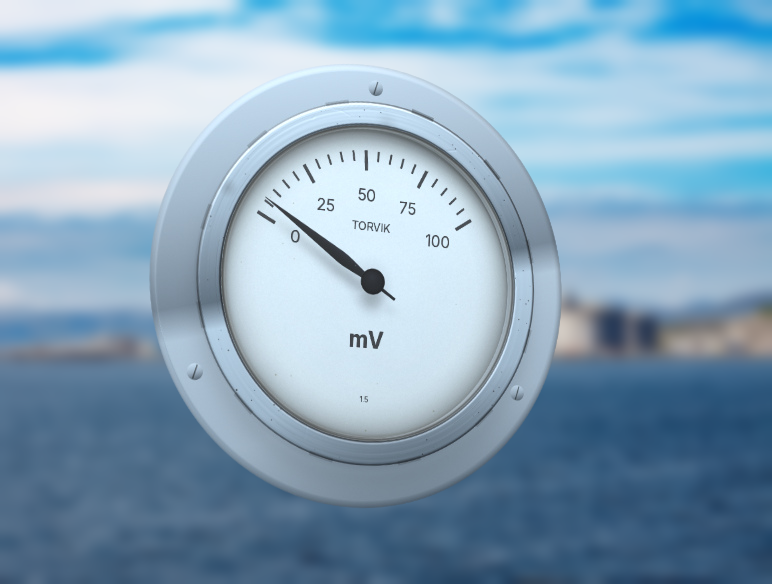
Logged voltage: 5 mV
